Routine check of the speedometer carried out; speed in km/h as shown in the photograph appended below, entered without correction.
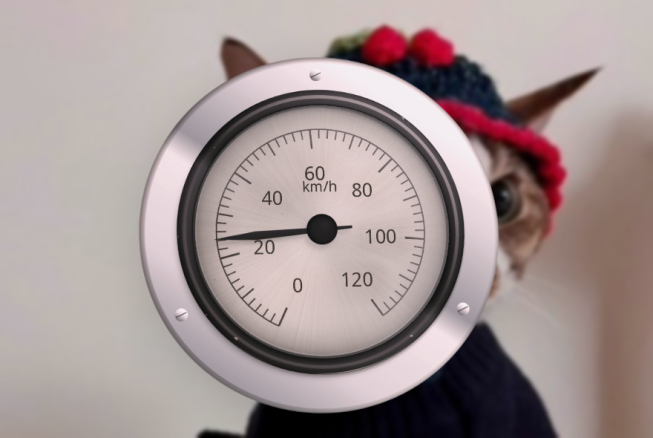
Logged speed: 24 km/h
